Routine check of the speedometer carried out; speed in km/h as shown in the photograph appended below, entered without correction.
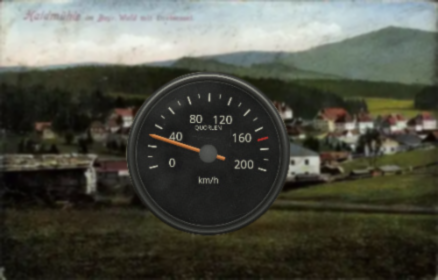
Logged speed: 30 km/h
